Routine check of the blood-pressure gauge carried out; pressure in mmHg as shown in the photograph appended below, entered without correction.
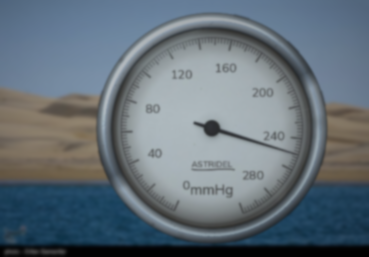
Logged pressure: 250 mmHg
